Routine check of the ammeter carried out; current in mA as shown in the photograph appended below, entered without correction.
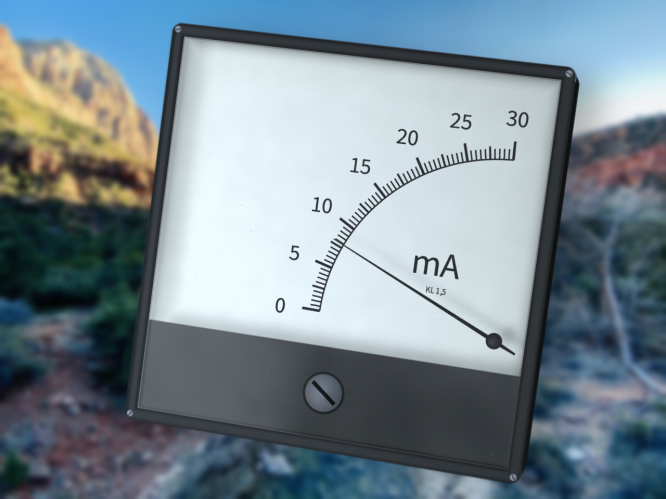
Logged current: 8 mA
